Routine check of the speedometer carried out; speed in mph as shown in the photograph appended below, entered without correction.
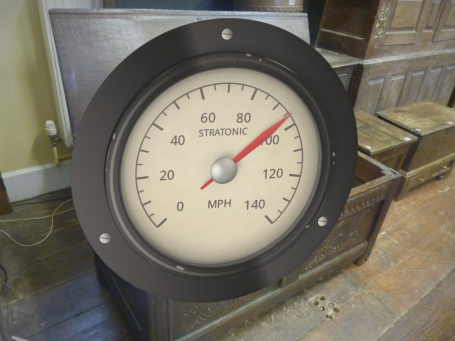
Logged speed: 95 mph
